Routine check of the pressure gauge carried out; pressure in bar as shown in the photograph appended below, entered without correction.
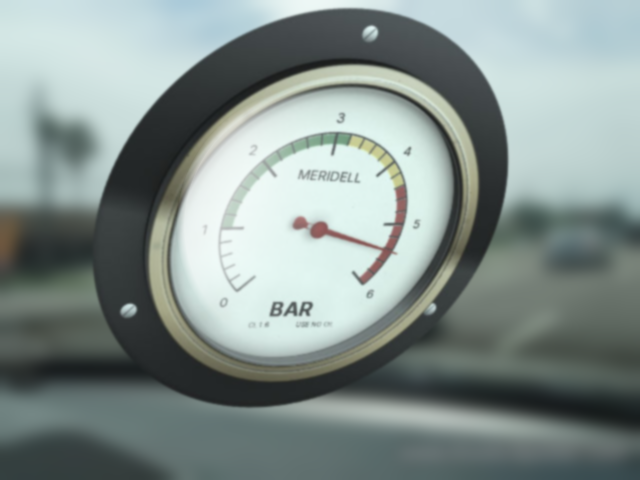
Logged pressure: 5.4 bar
